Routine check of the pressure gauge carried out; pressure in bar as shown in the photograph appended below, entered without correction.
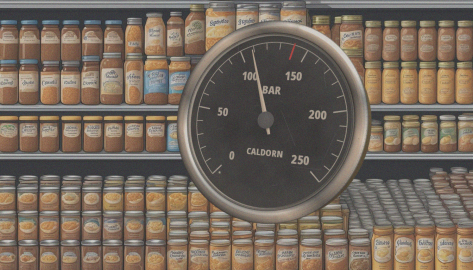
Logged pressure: 110 bar
